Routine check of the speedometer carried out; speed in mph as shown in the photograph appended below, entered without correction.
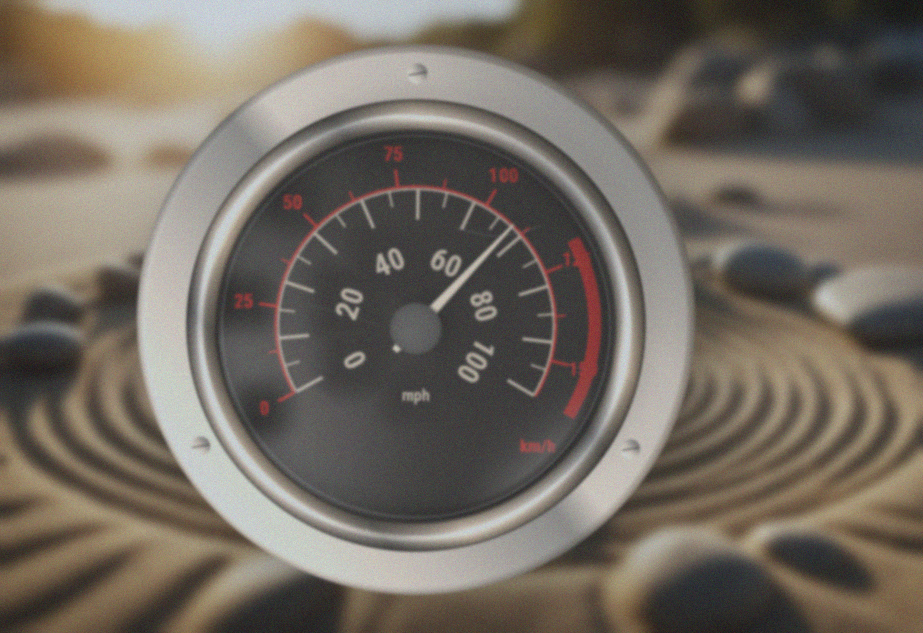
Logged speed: 67.5 mph
